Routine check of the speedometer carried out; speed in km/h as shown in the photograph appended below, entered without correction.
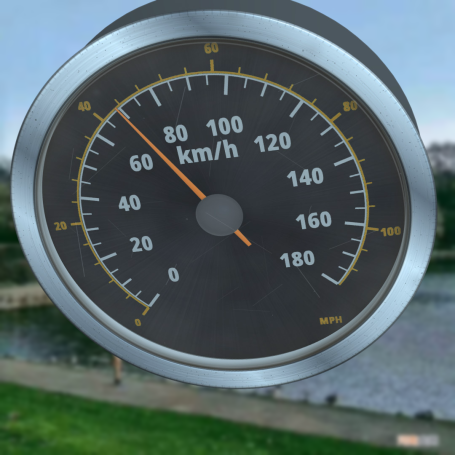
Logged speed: 70 km/h
